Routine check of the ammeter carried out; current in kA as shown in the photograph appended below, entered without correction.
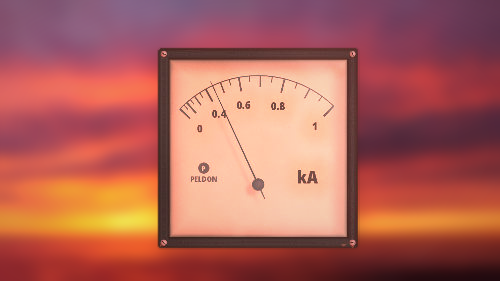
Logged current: 0.45 kA
